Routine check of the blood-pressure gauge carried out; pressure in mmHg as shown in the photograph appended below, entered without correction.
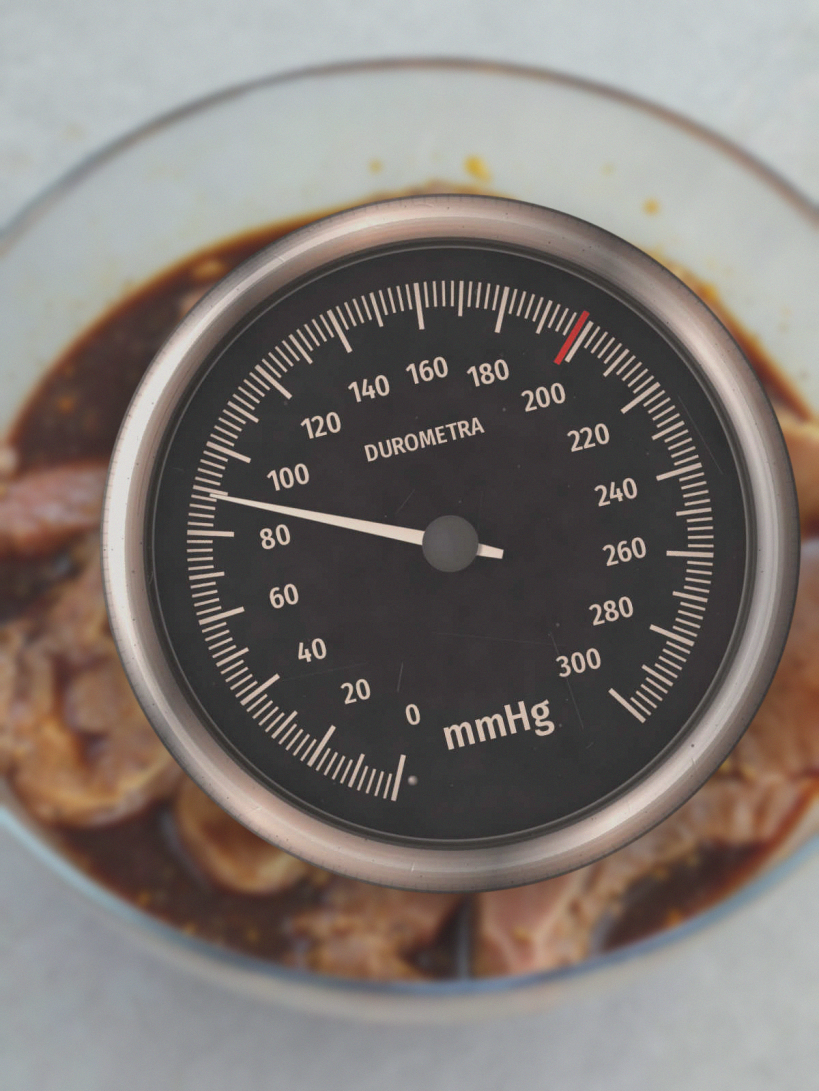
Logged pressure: 89 mmHg
